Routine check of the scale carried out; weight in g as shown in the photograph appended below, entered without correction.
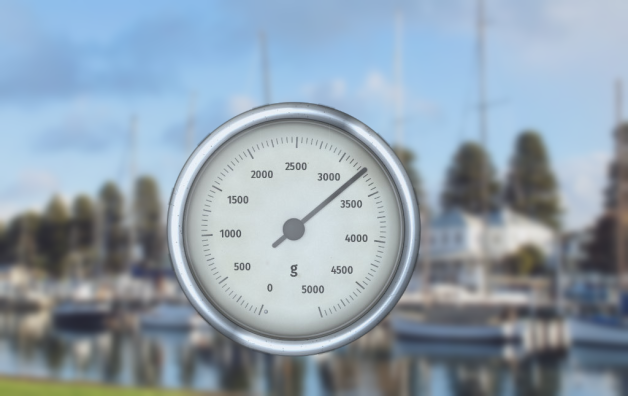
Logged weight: 3250 g
